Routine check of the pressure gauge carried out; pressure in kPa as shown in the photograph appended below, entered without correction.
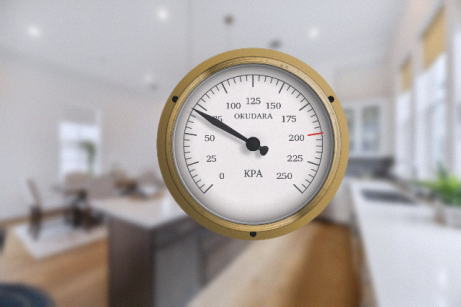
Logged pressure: 70 kPa
